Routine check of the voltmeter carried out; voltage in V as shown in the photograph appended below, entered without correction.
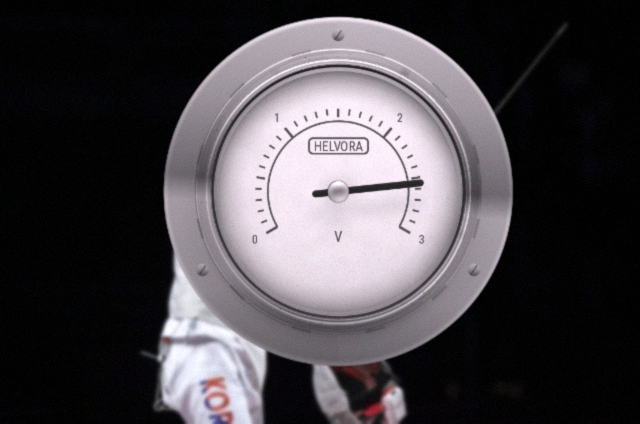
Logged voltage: 2.55 V
